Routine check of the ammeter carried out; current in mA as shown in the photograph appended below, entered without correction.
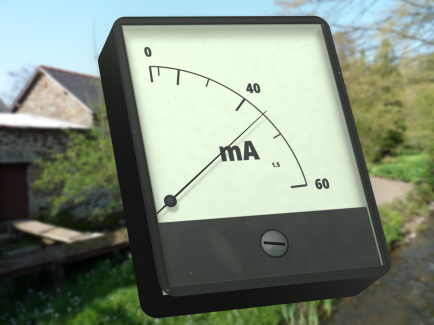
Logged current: 45 mA
